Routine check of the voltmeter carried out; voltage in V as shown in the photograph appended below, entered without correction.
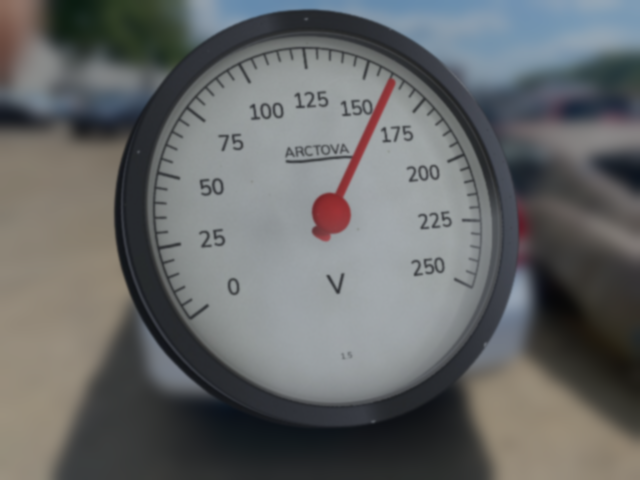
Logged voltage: 160 V
